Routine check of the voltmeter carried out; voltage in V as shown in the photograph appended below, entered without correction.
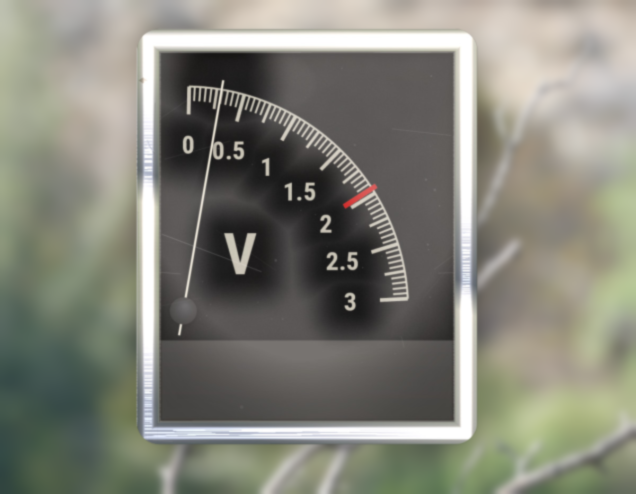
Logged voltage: 0.3 V
